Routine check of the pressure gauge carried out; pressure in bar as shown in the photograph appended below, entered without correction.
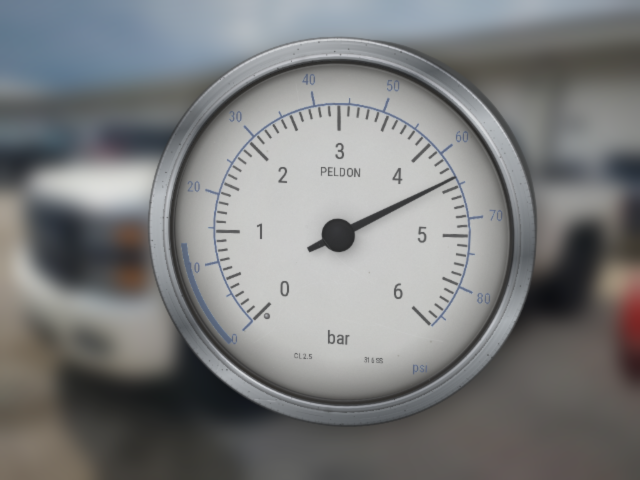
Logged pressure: 4.4 bar
